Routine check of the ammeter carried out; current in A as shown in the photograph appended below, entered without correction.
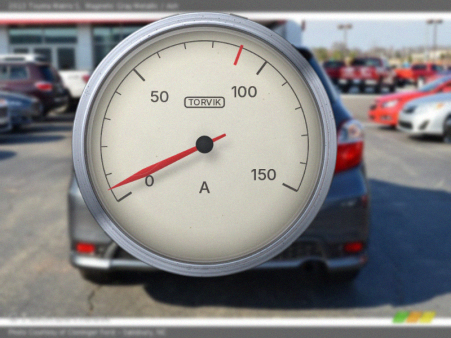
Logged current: 5 A
